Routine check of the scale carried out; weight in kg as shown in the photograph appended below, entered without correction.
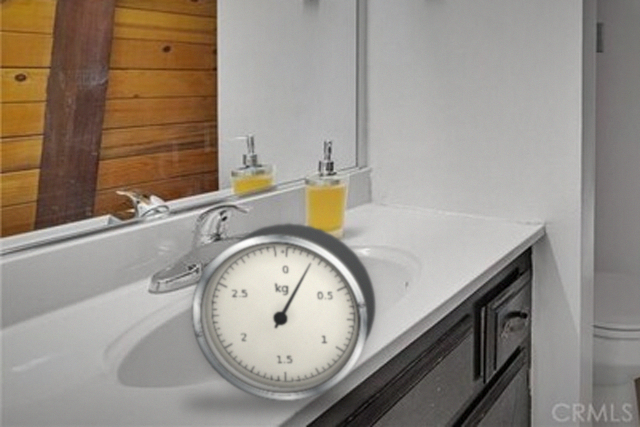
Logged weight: 0.2 kg
